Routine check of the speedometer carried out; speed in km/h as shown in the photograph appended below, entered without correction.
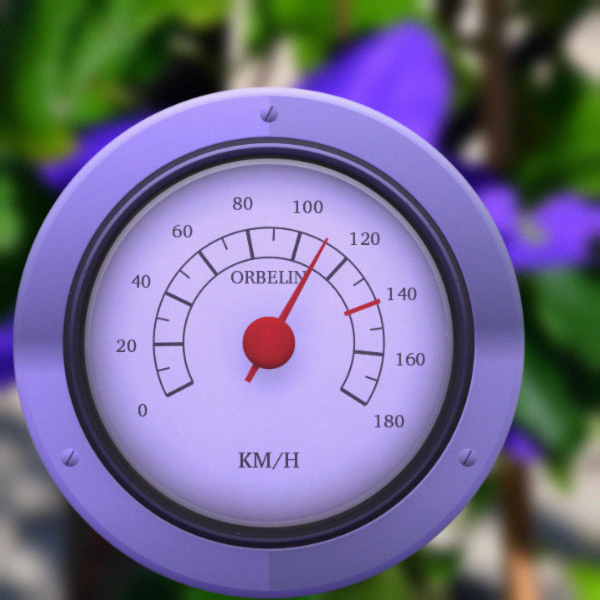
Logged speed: 110 km/h
